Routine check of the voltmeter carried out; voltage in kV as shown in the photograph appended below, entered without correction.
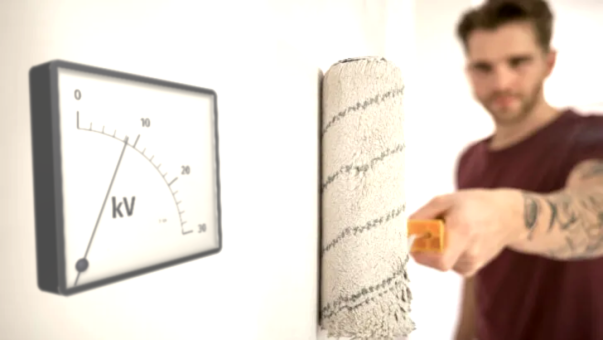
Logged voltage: 8 kV
